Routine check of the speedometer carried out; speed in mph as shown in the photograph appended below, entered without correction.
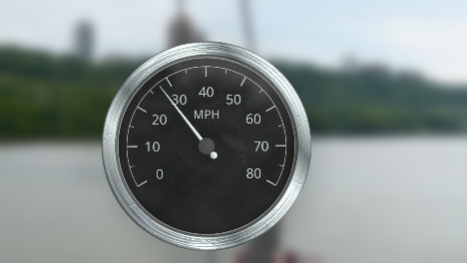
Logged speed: 27.5 mph
